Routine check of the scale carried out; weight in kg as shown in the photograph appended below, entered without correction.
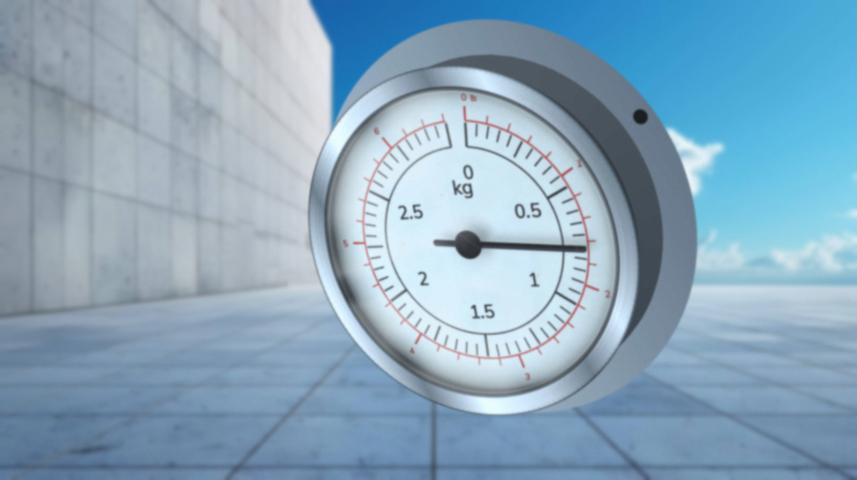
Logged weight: 0.75 kg
